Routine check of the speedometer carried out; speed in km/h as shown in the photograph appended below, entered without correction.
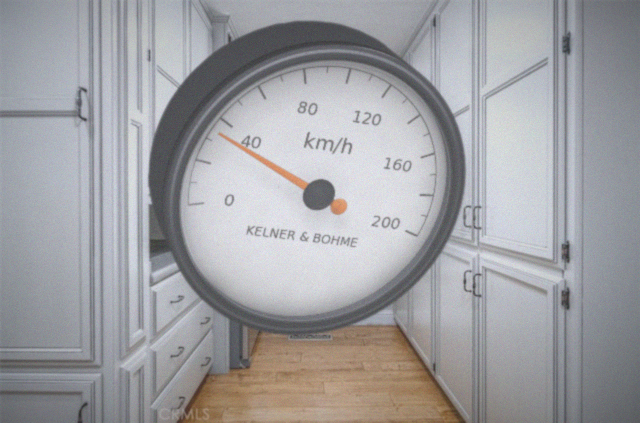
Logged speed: 35 km/h
